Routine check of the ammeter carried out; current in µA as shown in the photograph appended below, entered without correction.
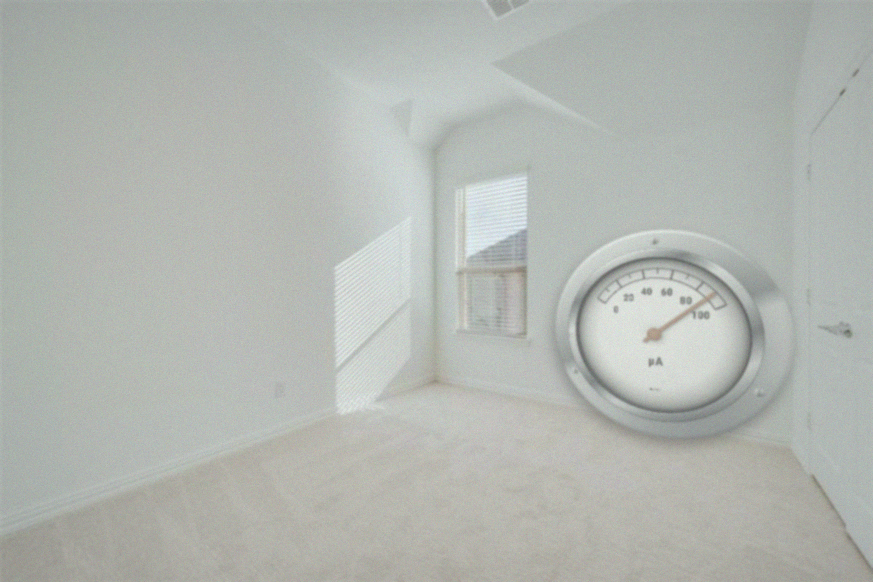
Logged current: 90 µA
